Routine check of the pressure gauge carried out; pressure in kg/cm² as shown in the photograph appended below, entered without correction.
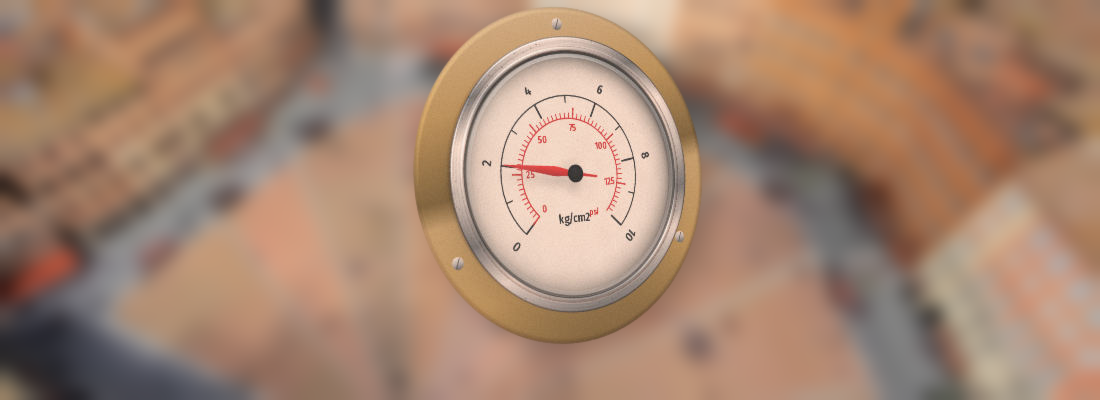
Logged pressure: 2 kg/cm²
